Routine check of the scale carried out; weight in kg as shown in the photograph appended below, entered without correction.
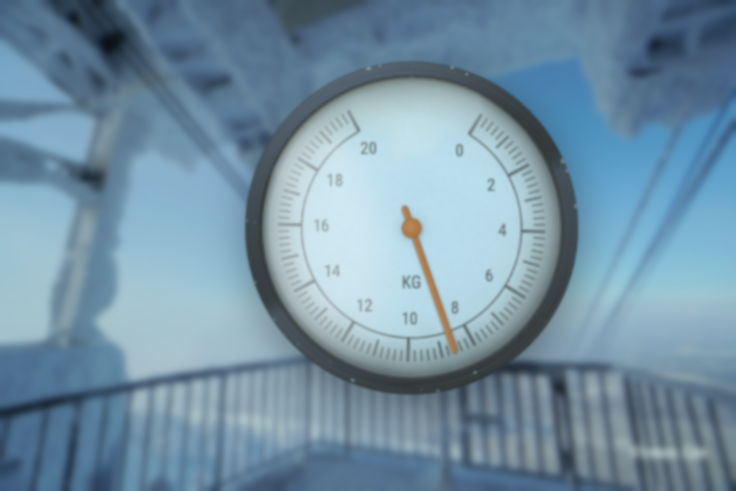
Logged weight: 8.6 kg
